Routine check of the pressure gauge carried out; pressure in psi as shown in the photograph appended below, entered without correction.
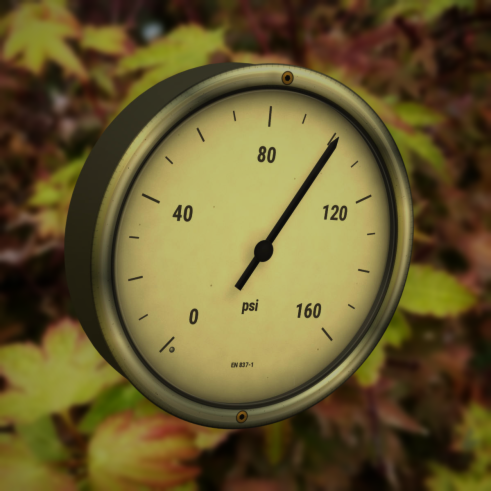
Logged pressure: 100 psi
